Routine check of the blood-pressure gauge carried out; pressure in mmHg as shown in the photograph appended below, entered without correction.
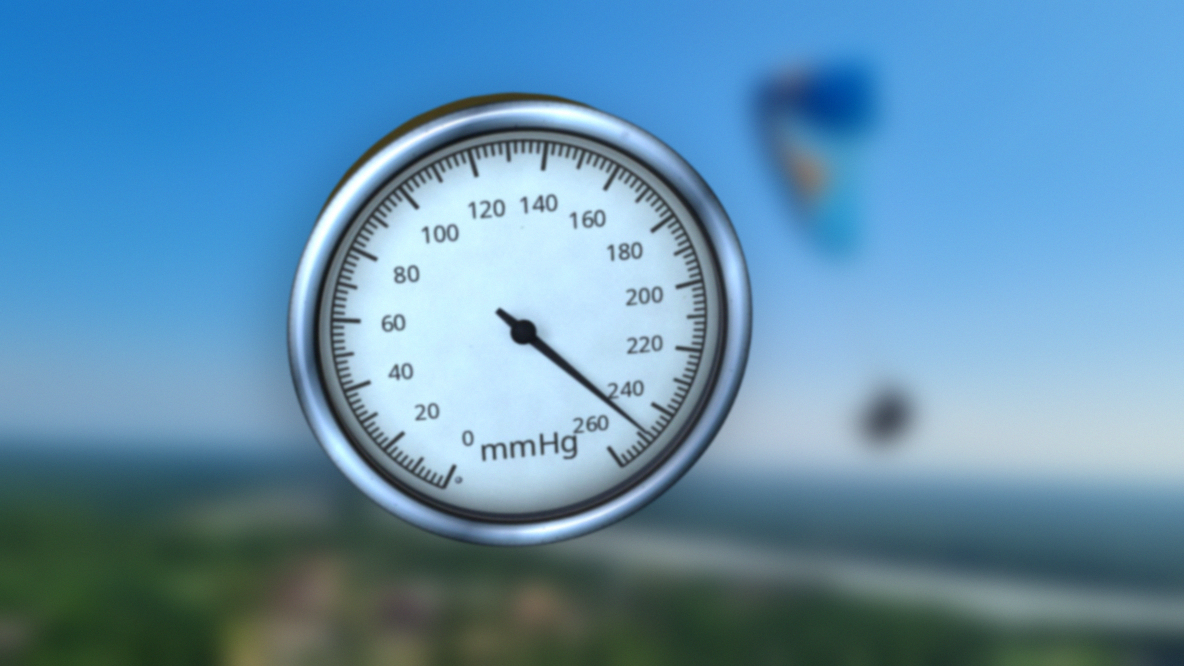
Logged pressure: 248 mmHg
